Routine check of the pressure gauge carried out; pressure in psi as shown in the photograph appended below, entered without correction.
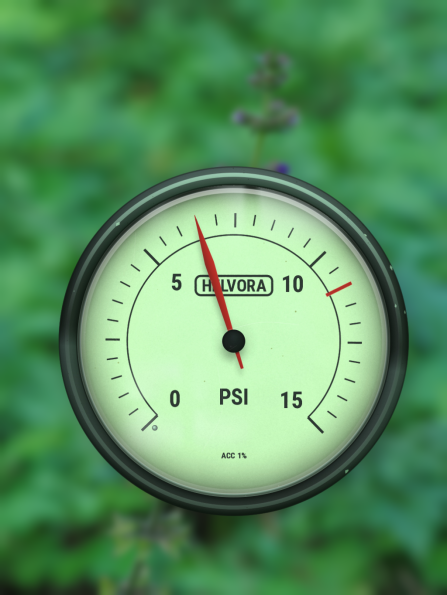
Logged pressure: 6.5 psi
